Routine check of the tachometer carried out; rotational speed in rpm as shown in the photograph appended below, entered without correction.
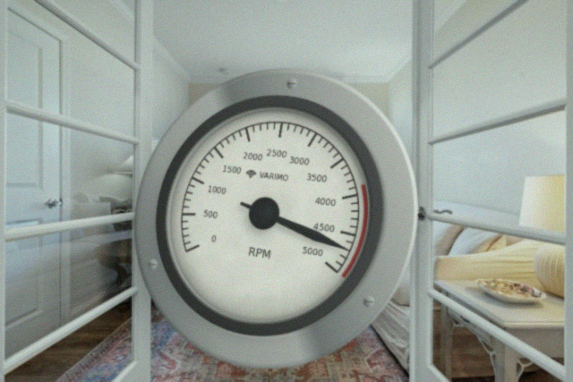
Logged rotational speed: 4700 rpm
